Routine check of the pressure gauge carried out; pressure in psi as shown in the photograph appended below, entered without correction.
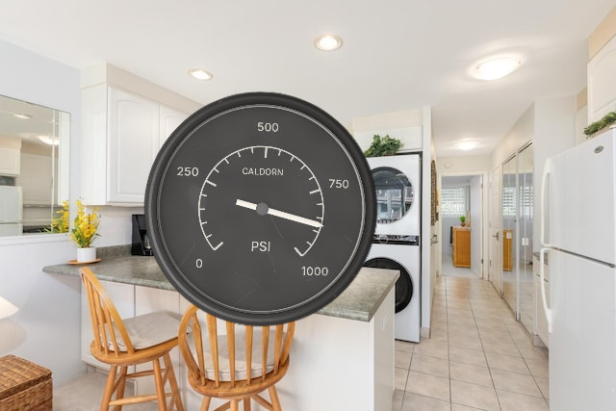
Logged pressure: 875 psi
